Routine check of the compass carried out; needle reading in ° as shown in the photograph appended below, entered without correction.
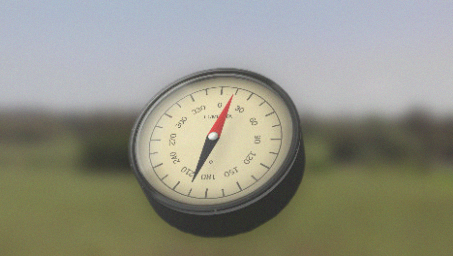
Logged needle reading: 15 °
